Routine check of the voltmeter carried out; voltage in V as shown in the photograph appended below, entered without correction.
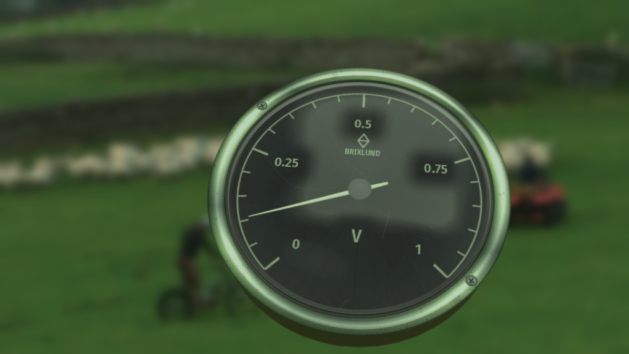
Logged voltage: 0.1 V
